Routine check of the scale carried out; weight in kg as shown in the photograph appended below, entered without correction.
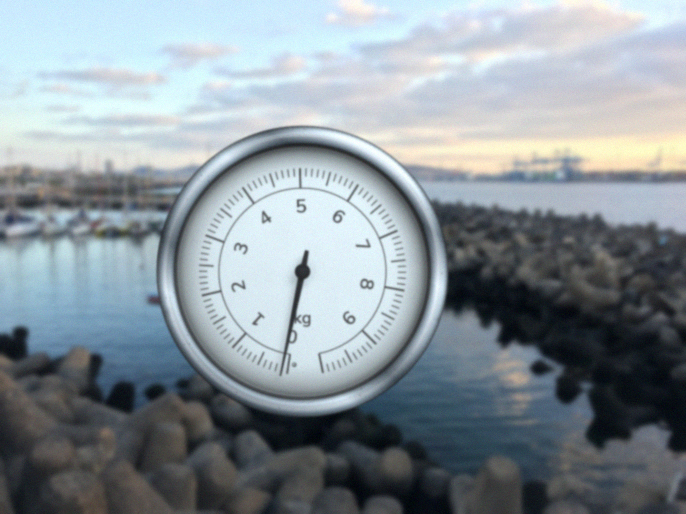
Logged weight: 0.1 kg
